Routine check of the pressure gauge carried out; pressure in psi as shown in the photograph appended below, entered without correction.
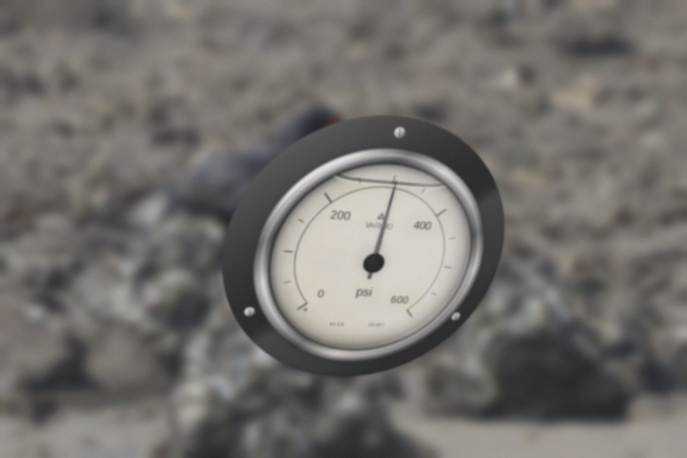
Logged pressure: 300 psi
